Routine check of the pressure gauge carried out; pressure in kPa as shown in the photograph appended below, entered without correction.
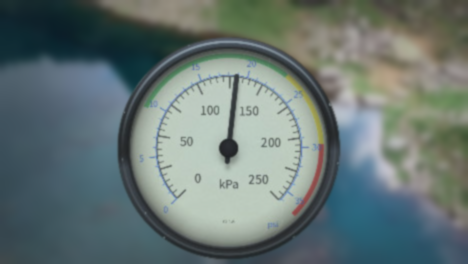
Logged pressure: 130 kPa
